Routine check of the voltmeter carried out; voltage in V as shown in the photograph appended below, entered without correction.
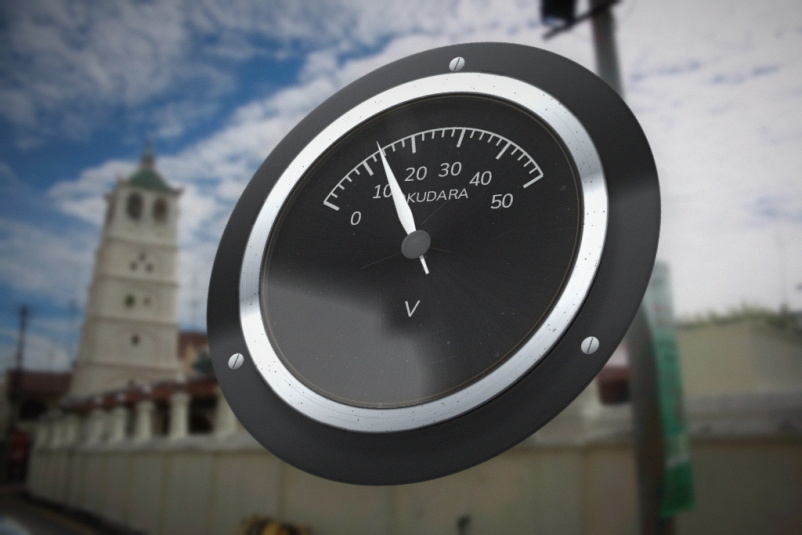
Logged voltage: 14 V
